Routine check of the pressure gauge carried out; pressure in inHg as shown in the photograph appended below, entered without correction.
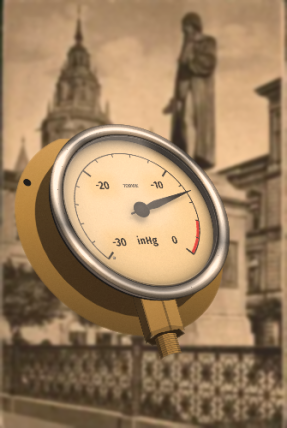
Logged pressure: -7 inHg
